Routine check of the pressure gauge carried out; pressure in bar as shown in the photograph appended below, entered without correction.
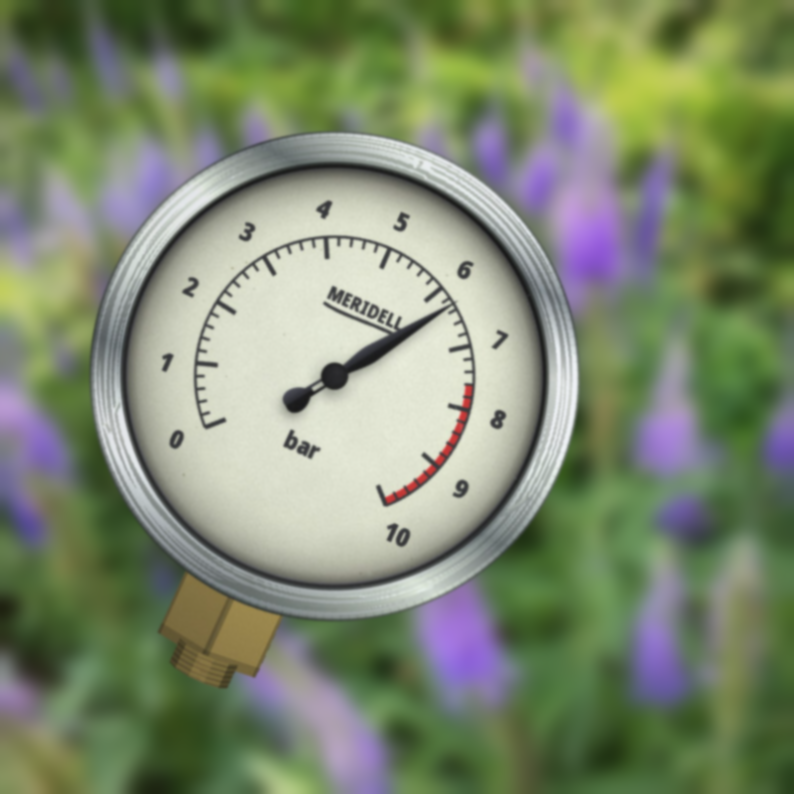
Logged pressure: 6.3 bar
